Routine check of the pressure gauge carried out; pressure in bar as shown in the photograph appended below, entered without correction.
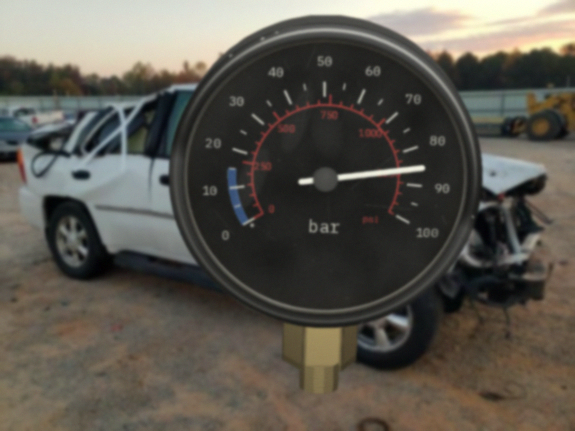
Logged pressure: 85 bar
